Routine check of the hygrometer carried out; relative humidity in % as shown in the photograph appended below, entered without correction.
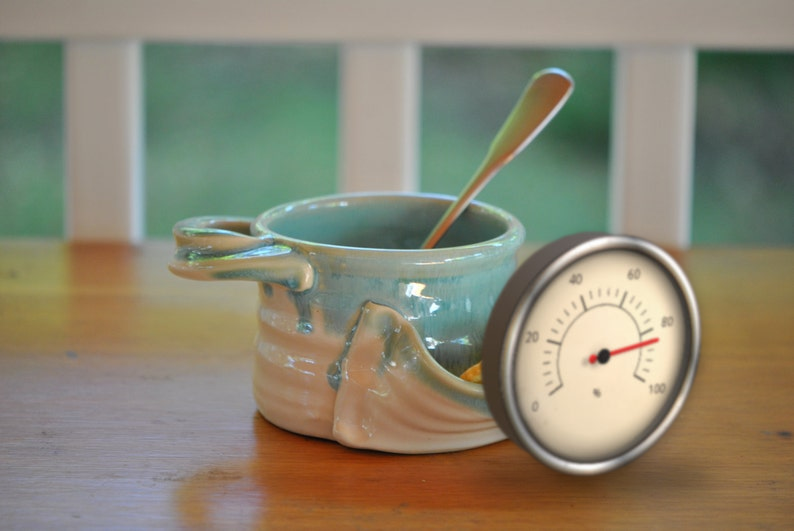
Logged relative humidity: 84 %
